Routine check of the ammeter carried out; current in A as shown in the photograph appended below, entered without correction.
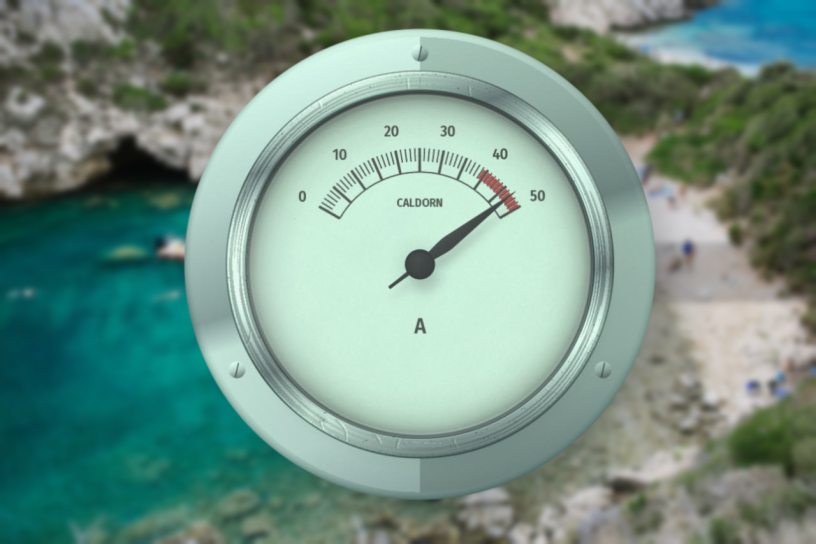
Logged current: 47 A
